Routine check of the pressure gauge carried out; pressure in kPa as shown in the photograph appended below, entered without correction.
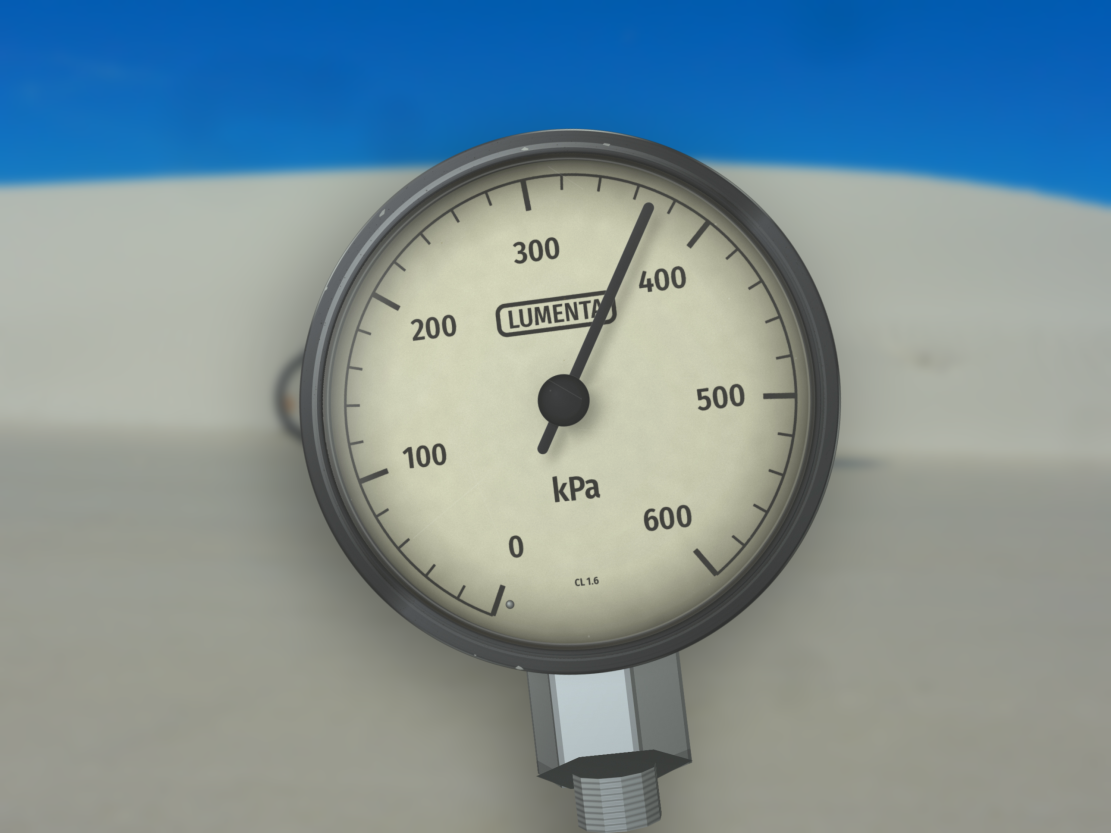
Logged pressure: 370 kPa
